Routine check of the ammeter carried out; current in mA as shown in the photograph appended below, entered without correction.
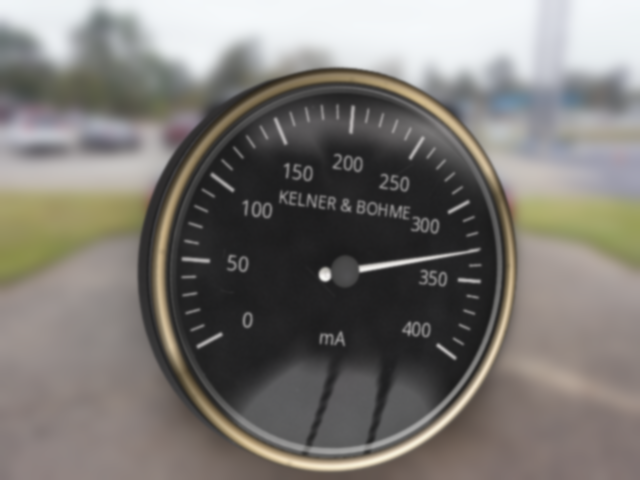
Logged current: 330 mA
